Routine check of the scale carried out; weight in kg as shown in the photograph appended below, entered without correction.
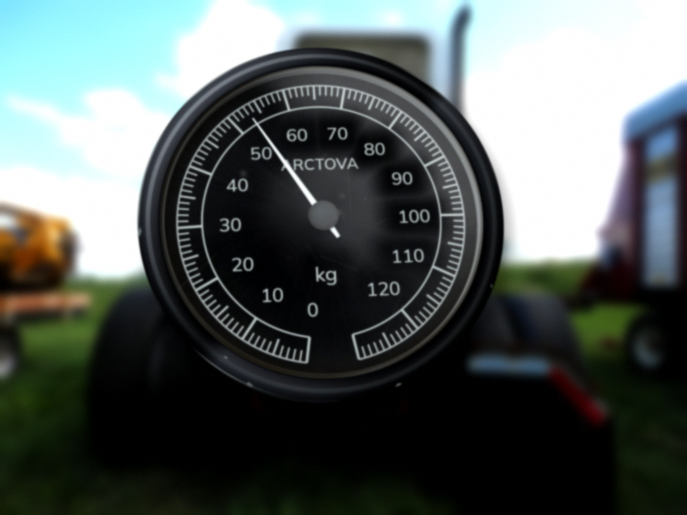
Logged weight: 53 kg
